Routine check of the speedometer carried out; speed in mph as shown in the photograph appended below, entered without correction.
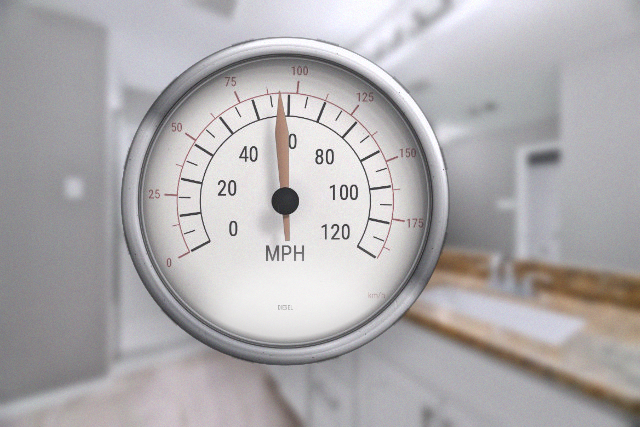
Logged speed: 57.5 mph
